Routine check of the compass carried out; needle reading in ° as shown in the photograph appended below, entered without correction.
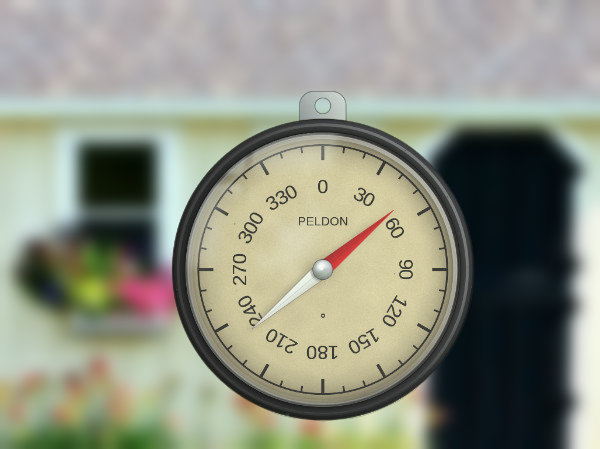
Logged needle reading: 50 °
